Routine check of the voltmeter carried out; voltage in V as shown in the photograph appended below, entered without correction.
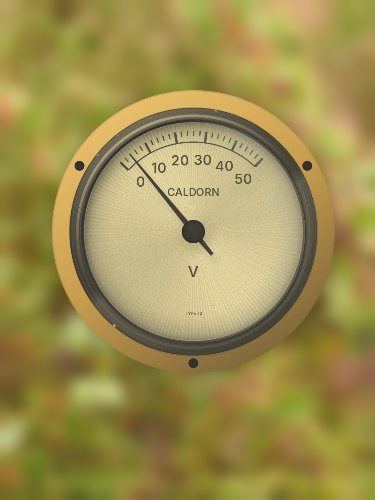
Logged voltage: 4 V
